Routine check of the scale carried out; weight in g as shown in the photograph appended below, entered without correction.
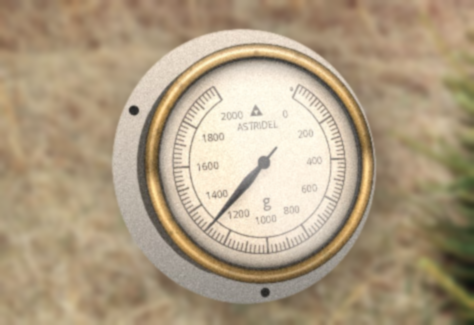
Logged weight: 1300 g
